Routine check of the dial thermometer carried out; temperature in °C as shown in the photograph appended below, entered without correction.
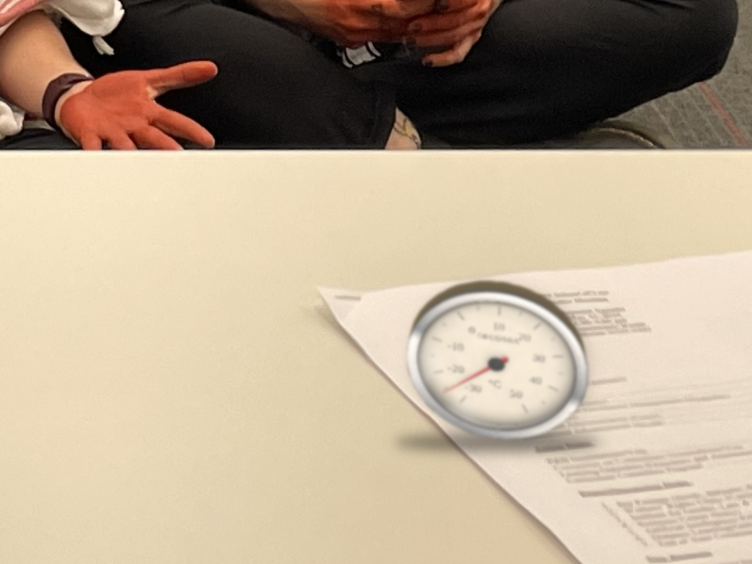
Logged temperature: -25 °C
